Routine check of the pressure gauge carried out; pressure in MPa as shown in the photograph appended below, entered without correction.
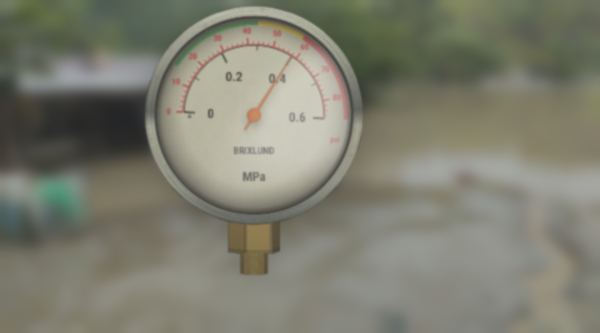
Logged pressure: 0.4 MPa
